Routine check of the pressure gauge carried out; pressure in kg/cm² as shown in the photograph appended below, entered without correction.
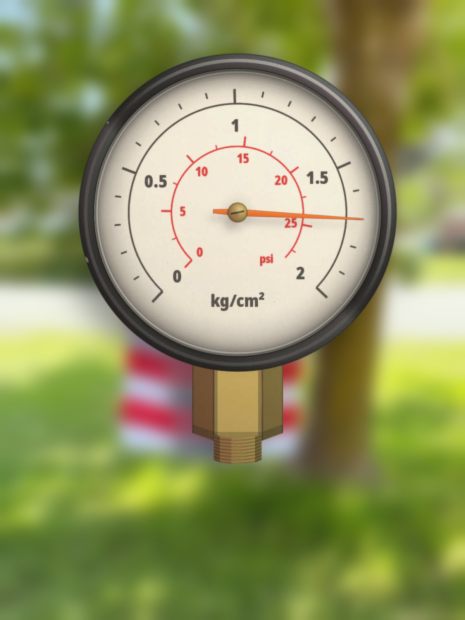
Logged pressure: 1.7 kg/cm²
